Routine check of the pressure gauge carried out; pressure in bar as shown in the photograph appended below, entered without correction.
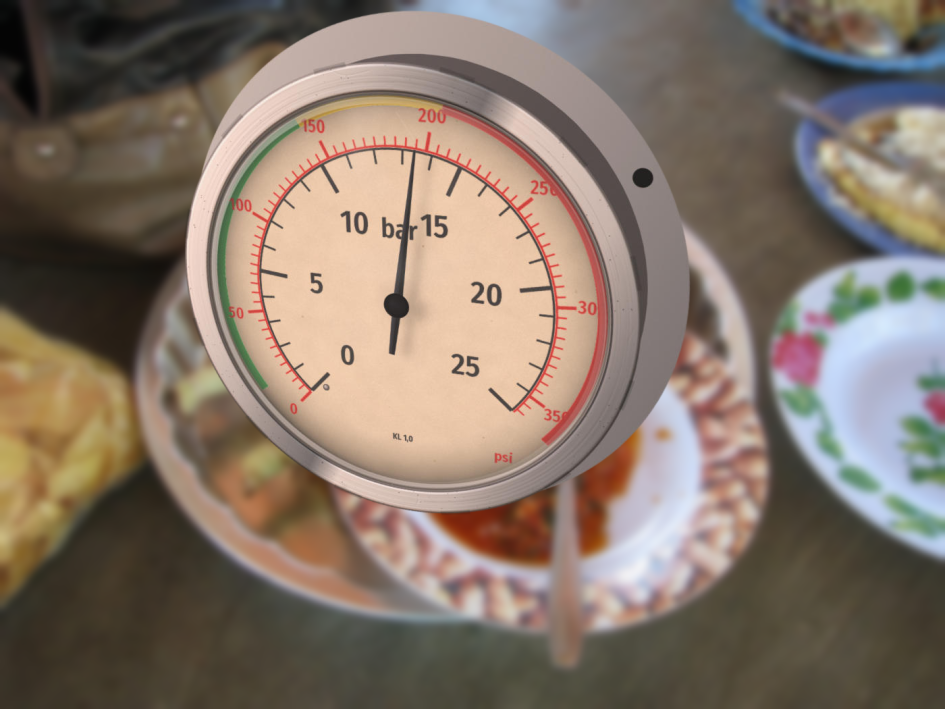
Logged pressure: 13.5 bar
